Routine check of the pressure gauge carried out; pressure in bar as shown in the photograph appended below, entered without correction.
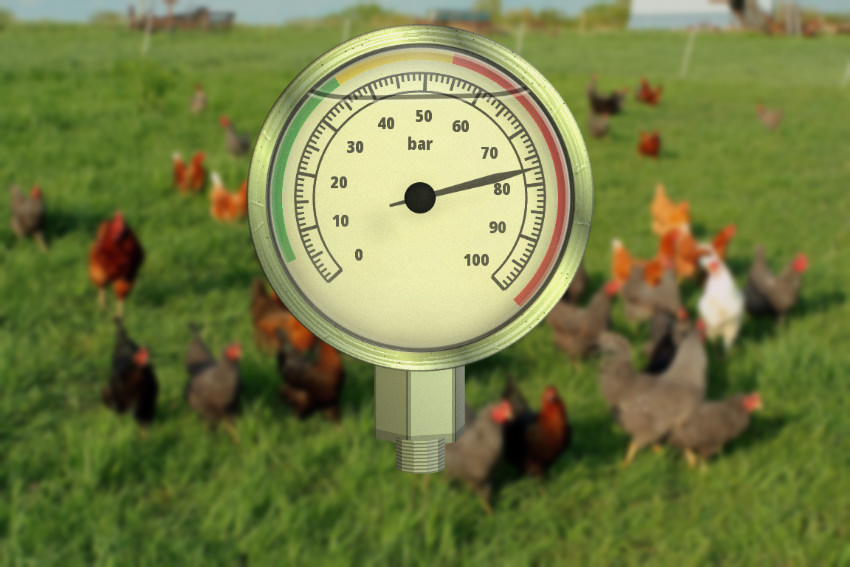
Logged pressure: 77 bar
